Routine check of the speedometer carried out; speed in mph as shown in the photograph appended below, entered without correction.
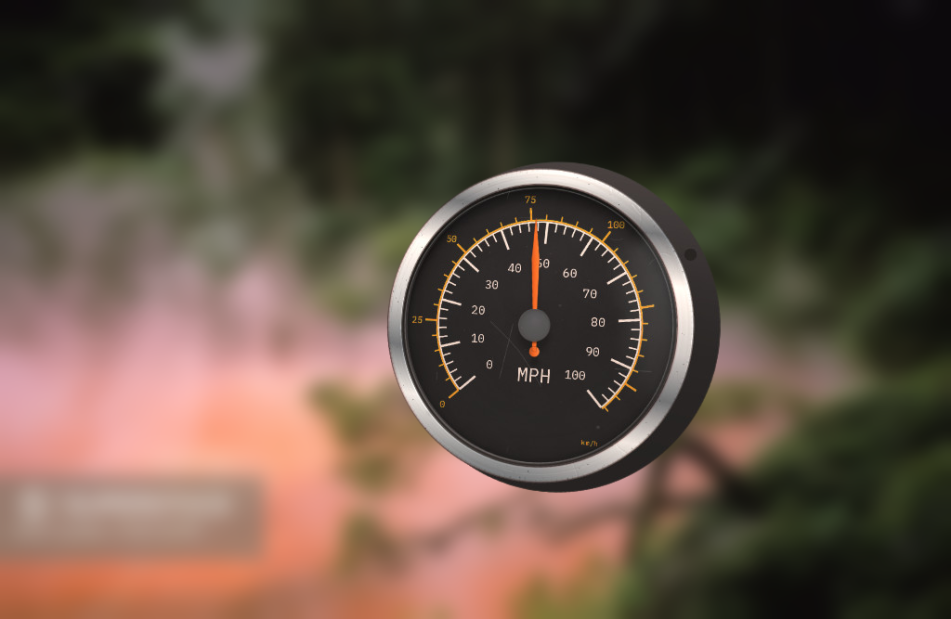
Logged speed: 48 mph
